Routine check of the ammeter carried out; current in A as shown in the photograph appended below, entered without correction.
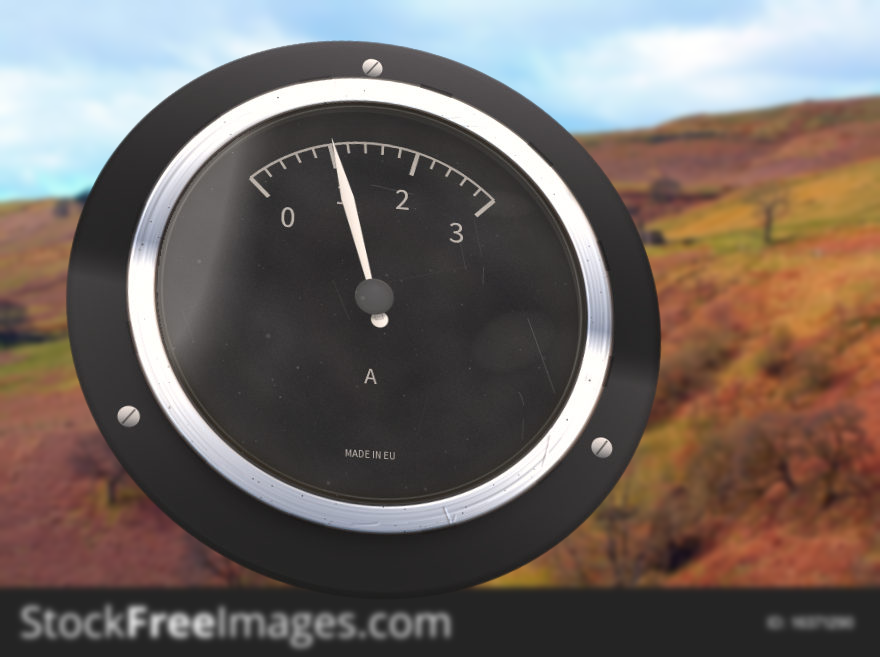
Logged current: 1 A
